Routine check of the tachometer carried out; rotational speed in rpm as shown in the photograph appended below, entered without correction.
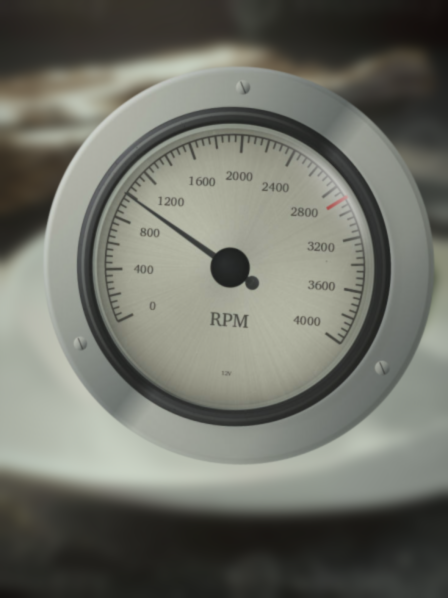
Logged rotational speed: 1000 rpm
